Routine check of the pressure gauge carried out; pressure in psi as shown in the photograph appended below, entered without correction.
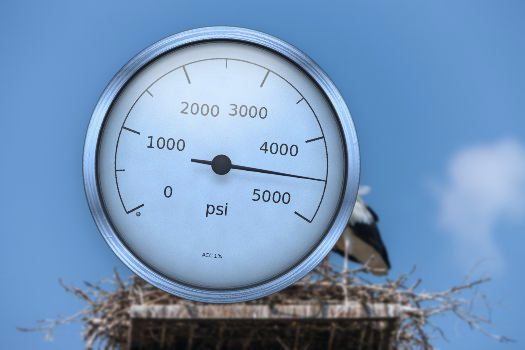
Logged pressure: 4500 psi
